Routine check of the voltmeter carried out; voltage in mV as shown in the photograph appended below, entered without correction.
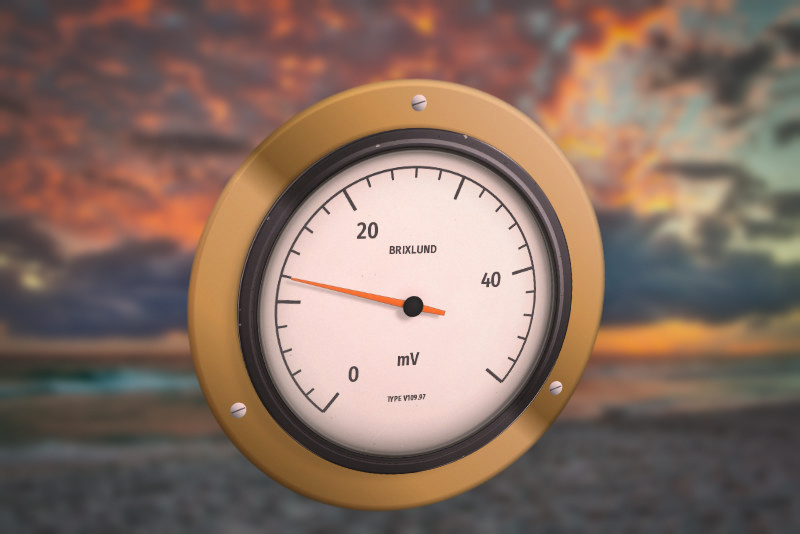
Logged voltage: 12 mV
